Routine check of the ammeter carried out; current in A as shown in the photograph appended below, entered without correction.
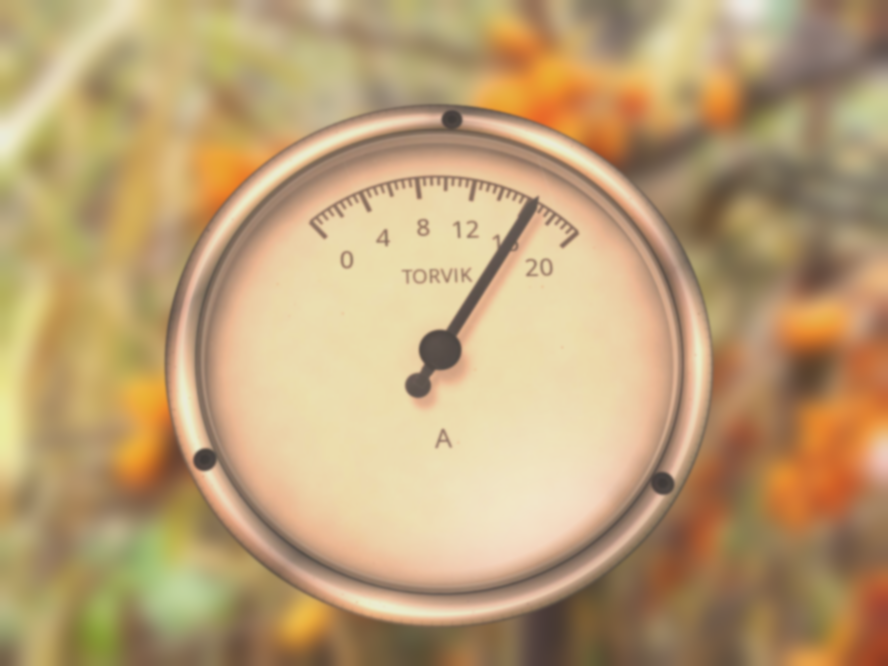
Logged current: 16.5 A
